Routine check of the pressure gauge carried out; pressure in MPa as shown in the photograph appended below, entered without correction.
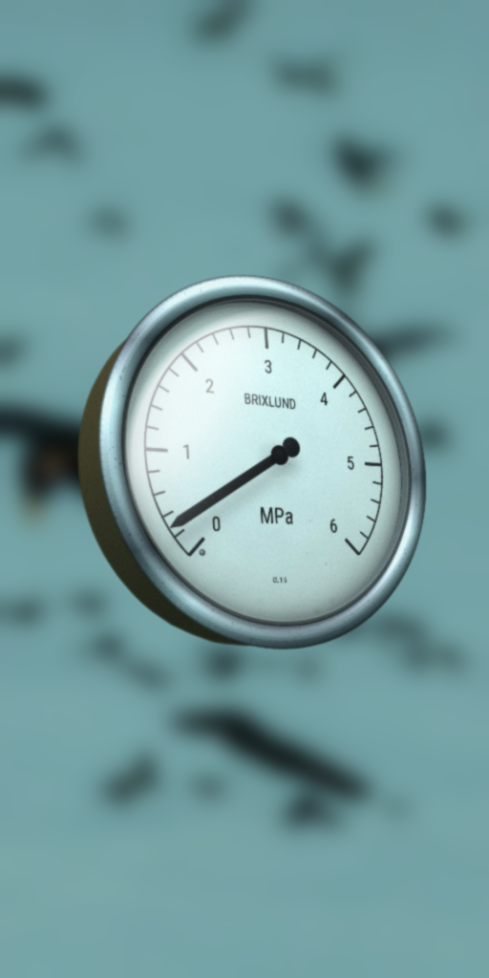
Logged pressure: 0.3 MPa
